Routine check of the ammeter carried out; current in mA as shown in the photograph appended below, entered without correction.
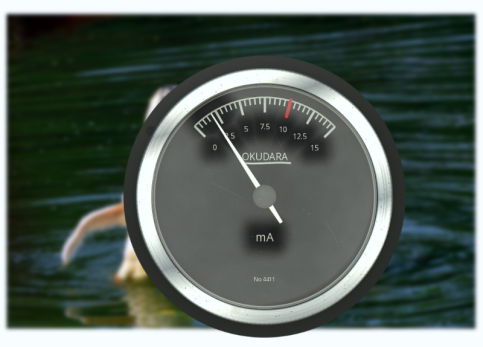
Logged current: 2 mA
